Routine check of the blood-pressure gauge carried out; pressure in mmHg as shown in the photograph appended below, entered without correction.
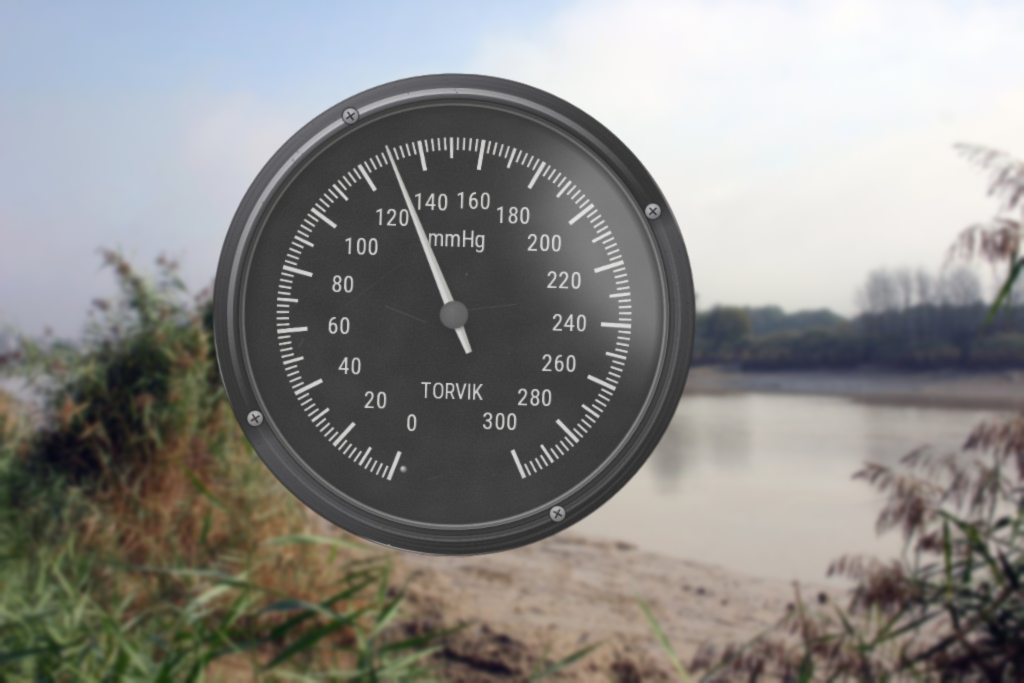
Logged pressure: 130 mmHg
